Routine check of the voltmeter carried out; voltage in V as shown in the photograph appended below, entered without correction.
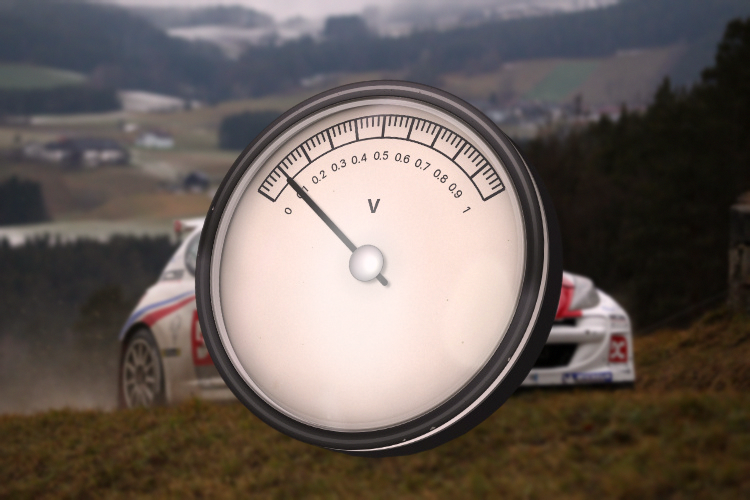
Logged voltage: 0.1 V
